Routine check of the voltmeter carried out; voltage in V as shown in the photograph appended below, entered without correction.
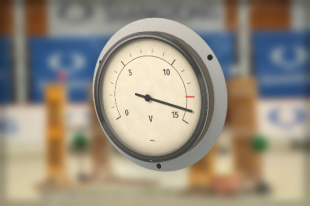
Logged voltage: 14 V
